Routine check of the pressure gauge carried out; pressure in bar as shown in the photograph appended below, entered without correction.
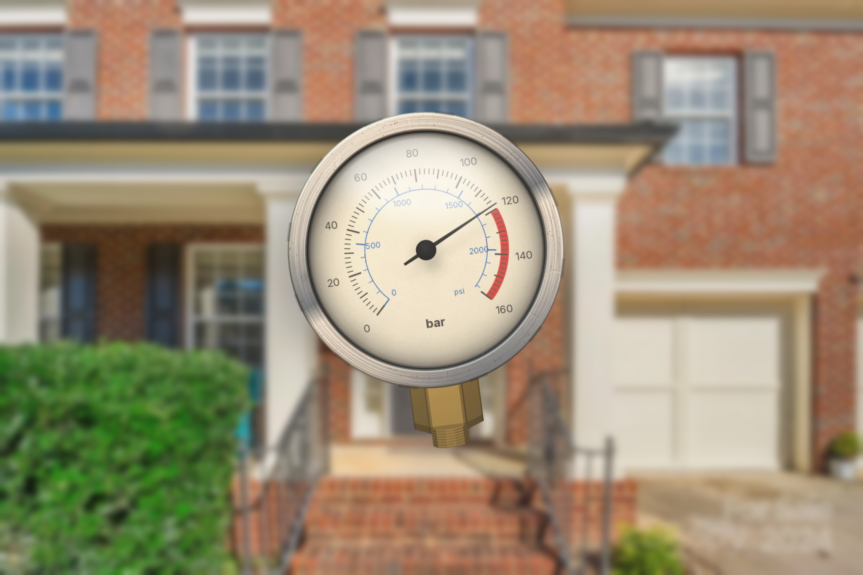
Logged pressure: 118 bar
